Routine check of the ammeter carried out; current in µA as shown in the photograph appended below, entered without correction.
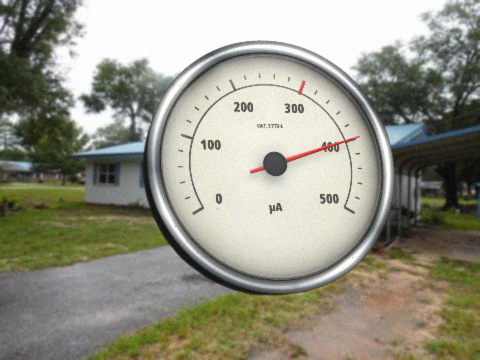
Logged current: 400 µA
